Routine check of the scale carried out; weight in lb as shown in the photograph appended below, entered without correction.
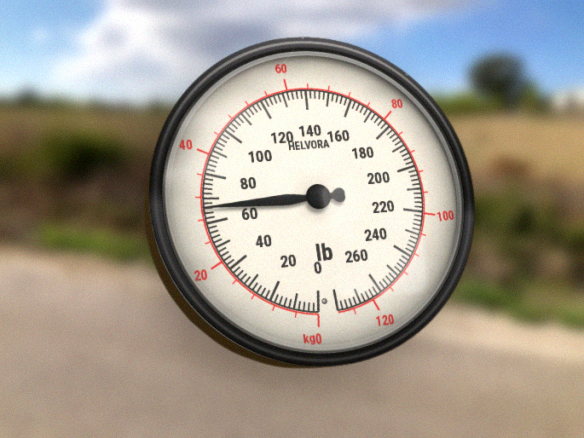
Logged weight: 66 lb
